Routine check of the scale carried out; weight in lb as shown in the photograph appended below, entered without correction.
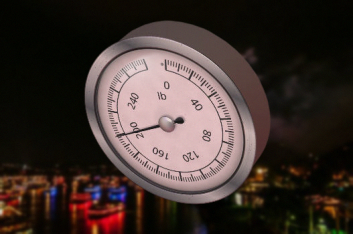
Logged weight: 200 lb
